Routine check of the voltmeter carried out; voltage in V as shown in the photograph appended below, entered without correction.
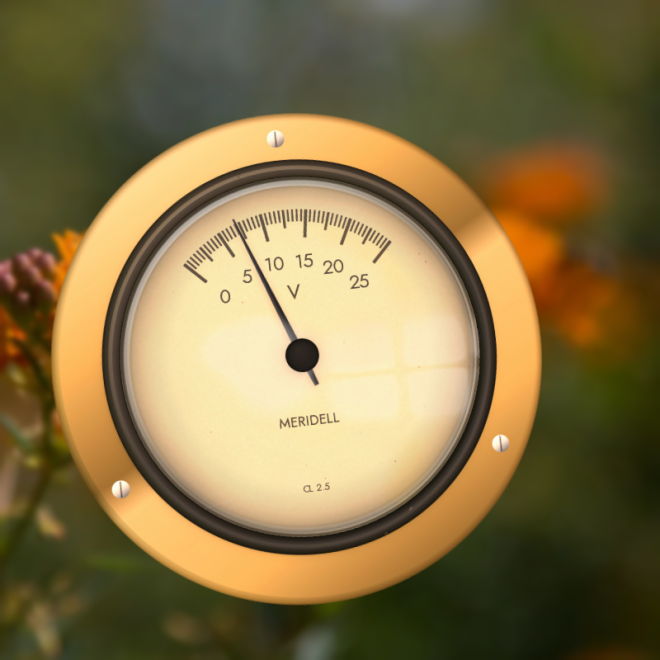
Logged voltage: 7 V
